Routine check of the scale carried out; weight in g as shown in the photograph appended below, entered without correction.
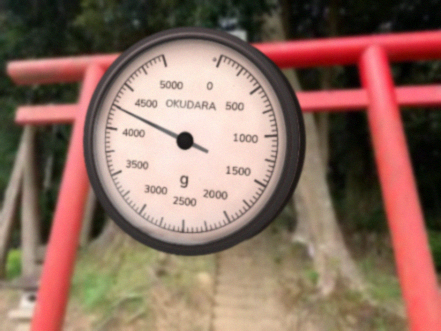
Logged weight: 4250 g
